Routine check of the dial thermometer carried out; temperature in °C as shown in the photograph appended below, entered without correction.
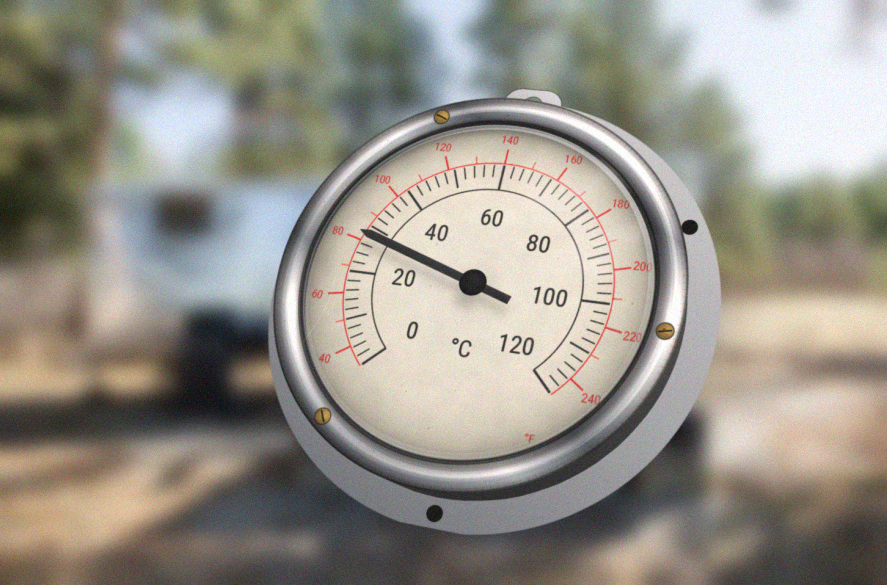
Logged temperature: 28 °C
